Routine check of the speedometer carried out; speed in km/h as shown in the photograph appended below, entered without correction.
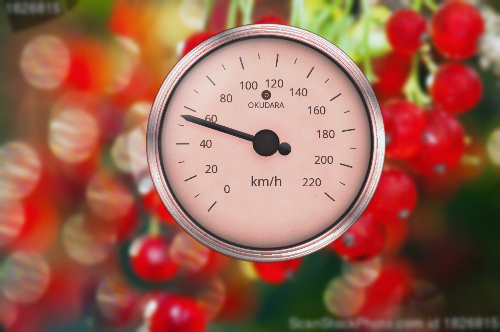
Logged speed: 55 km/h
